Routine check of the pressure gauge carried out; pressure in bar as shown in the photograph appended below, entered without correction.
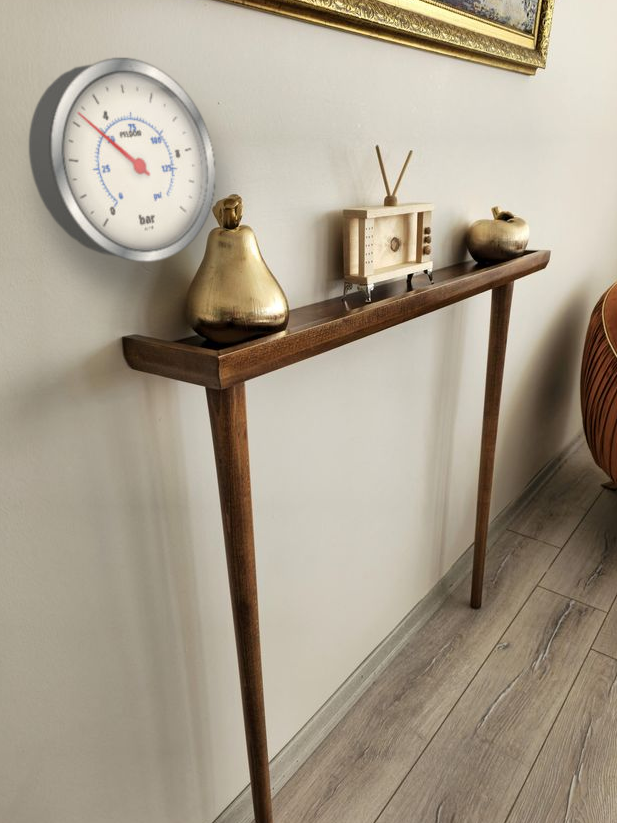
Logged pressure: 3.25 bar
